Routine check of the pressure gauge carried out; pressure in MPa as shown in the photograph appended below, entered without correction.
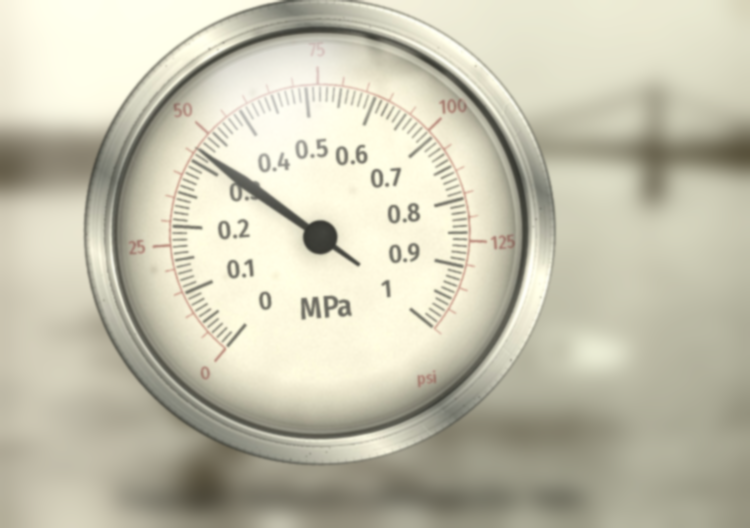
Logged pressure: 0.32 MPa
